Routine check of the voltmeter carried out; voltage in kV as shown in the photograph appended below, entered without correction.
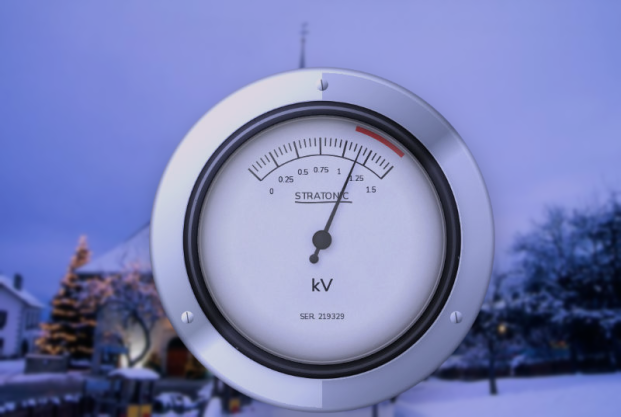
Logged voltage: 1.15 kV
